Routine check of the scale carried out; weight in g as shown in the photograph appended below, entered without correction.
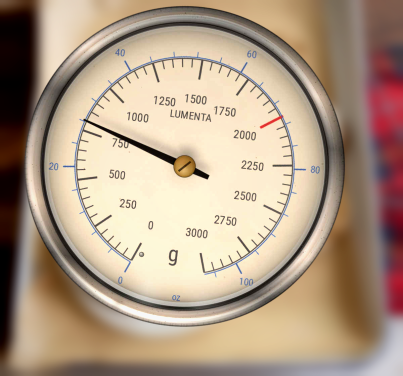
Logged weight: 800 g
